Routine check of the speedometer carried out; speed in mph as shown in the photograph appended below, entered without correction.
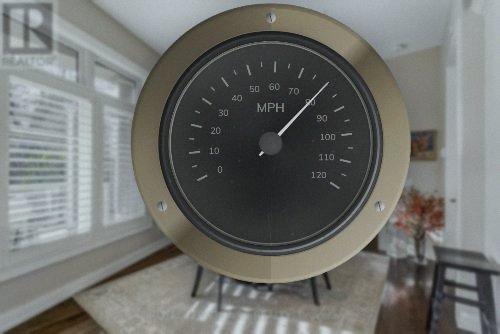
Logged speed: 80 mph
